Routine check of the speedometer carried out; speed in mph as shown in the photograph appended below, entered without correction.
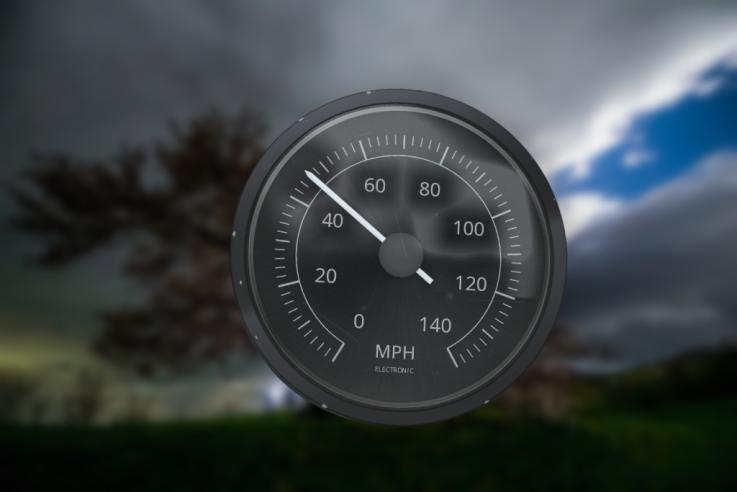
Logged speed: 46 mph
